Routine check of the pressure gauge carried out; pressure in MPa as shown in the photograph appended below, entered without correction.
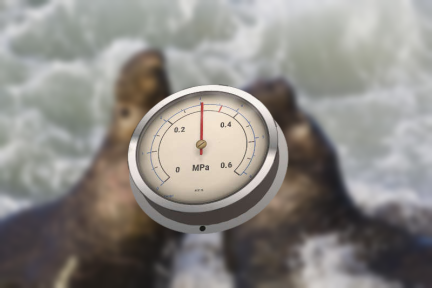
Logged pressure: 0.3 MPa
